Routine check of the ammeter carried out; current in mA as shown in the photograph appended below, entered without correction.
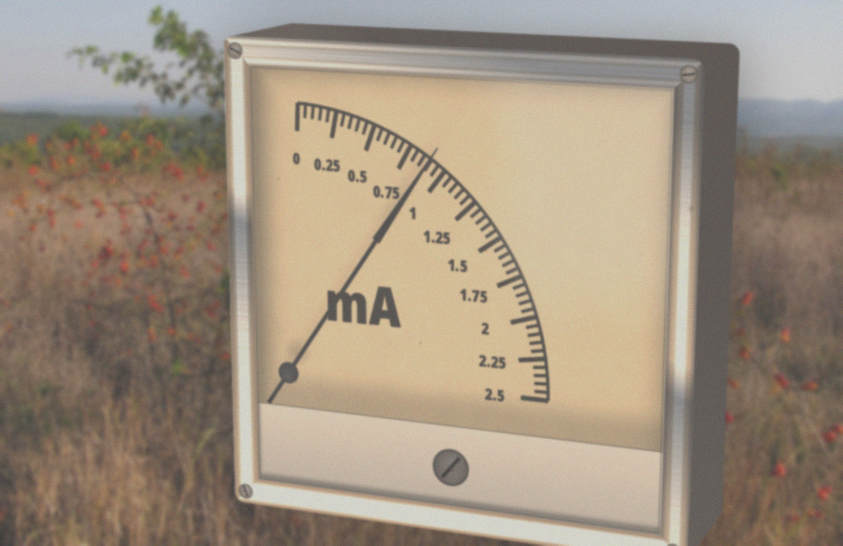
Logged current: 0.9 mA
